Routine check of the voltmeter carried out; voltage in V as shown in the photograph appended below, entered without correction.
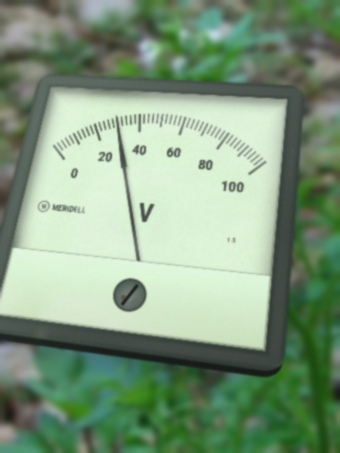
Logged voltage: 30 V
